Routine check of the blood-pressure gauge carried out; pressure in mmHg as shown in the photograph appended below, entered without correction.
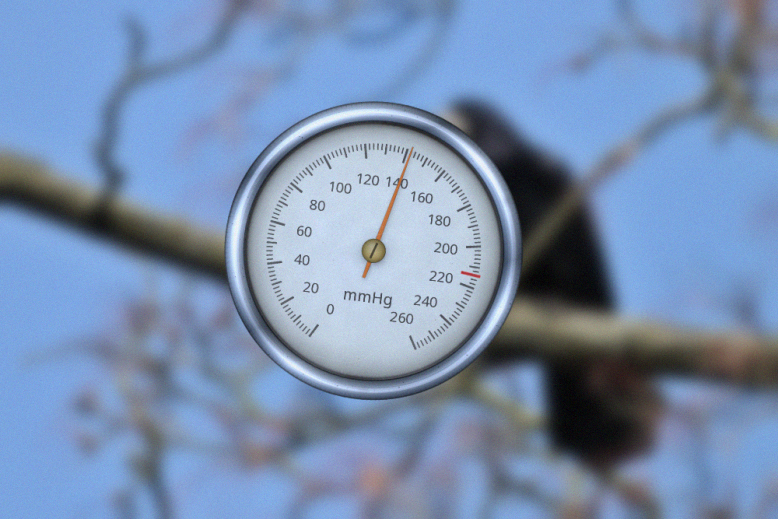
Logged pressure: 142 mmHg
